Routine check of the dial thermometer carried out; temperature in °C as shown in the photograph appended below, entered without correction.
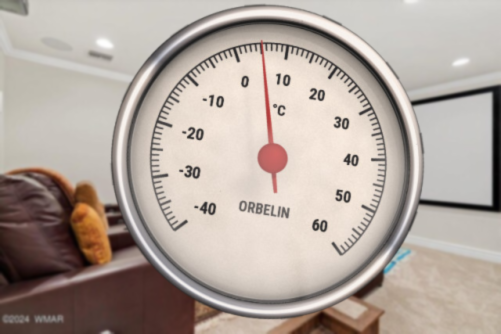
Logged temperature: 5 °C
